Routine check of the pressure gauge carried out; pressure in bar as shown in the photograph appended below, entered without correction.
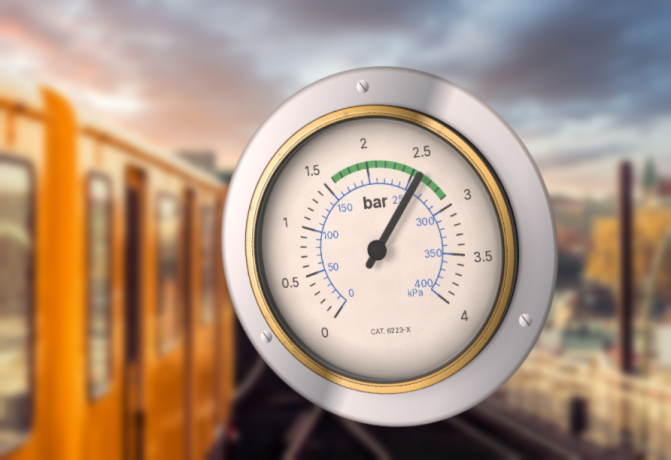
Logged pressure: 2.6 bar
